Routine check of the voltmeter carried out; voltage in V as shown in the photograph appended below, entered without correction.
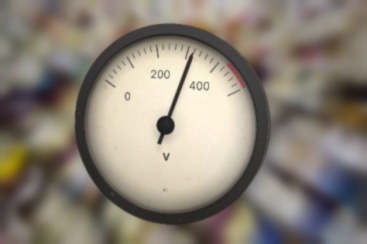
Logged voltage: 320 V
